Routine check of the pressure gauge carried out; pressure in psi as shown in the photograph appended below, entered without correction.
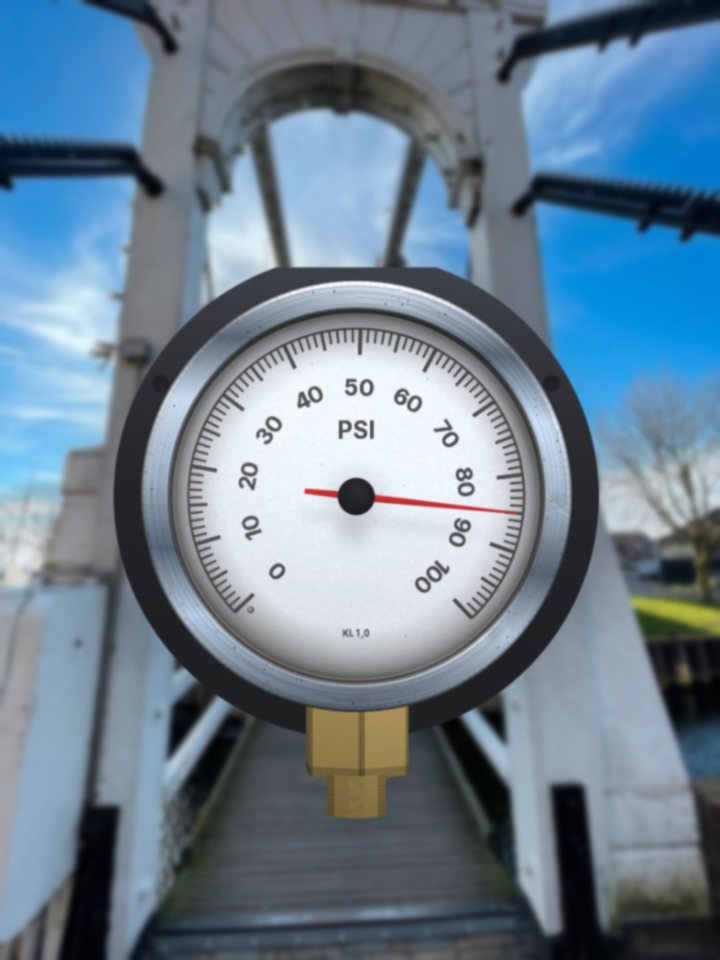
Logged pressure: 85 psi
